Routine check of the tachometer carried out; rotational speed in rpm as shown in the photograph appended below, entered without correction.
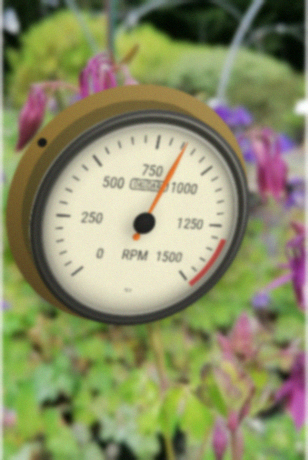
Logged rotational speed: 850 rpm
